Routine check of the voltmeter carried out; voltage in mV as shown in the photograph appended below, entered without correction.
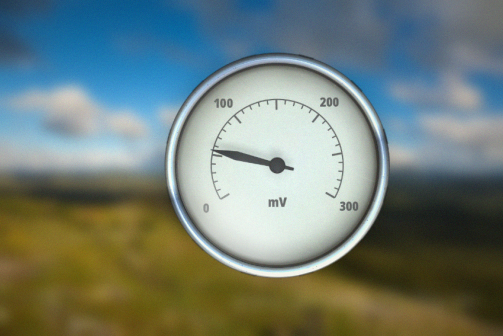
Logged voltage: 55 mV
